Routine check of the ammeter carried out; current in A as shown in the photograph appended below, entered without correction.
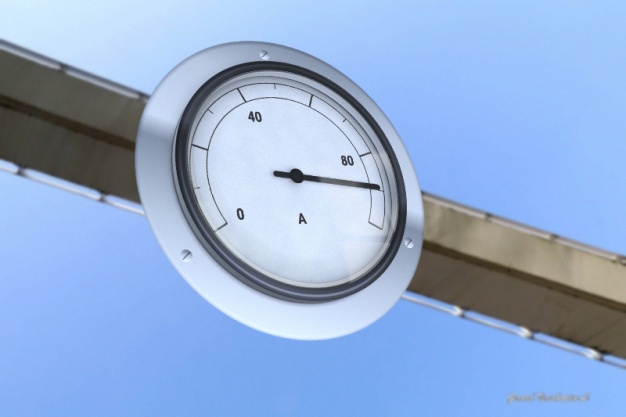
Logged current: 90 A
